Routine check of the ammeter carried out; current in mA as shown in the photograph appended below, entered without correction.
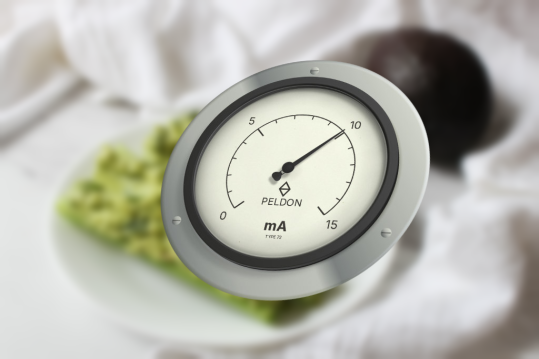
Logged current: 10 mA
